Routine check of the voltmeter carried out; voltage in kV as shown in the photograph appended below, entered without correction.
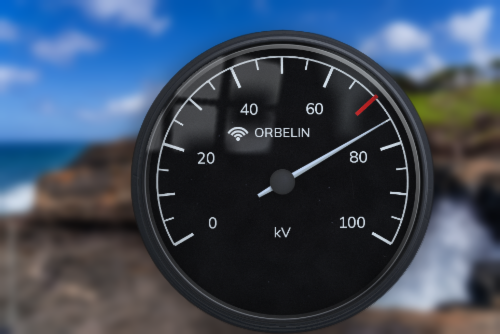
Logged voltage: 75 kV
